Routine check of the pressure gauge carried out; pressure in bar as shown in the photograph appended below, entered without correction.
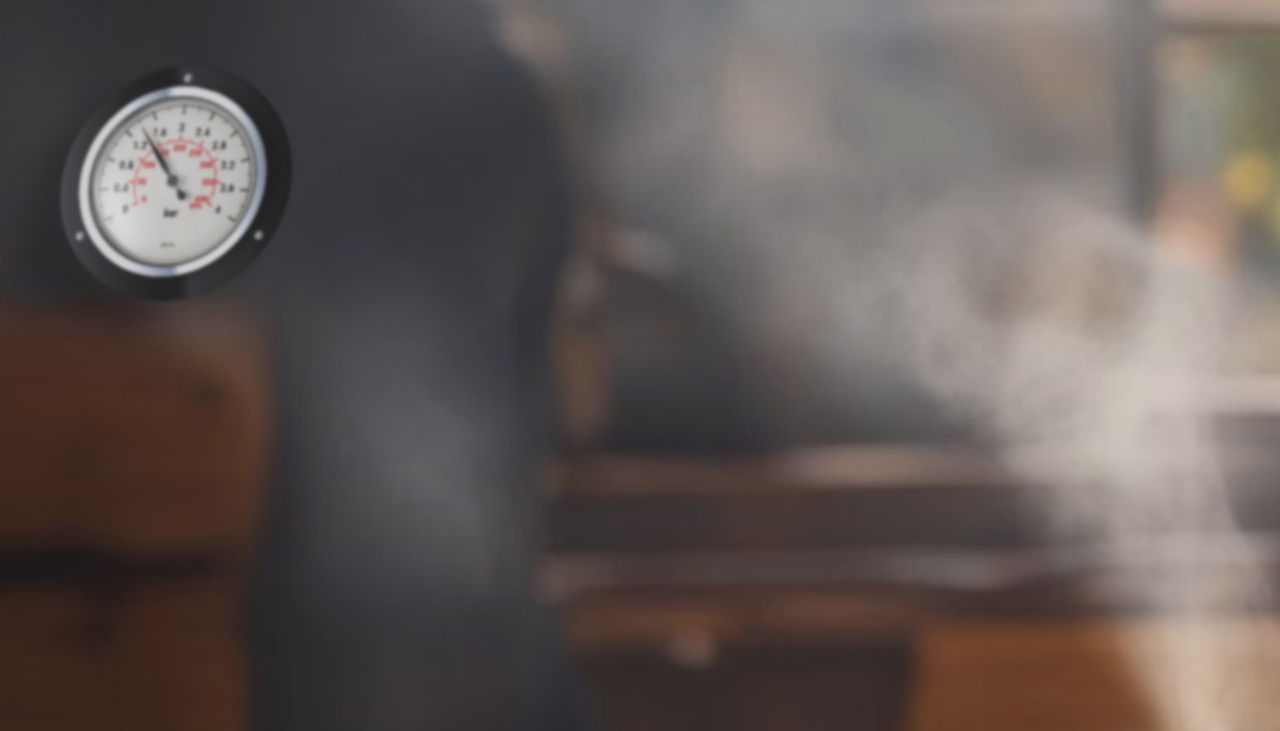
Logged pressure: 1.4 bar
